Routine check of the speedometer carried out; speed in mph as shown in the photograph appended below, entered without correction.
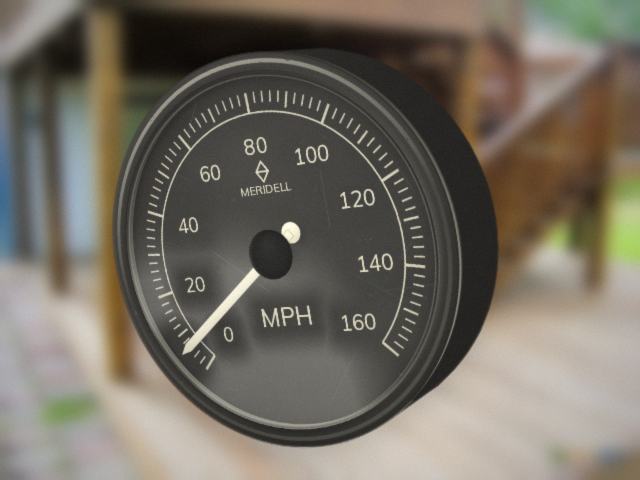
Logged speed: 6 mph
